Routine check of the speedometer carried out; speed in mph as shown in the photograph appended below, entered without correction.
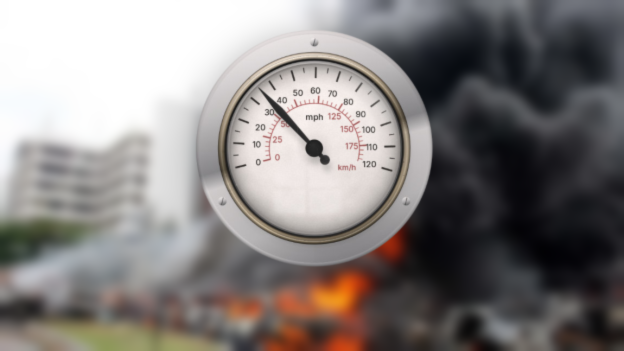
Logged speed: 35 mph
